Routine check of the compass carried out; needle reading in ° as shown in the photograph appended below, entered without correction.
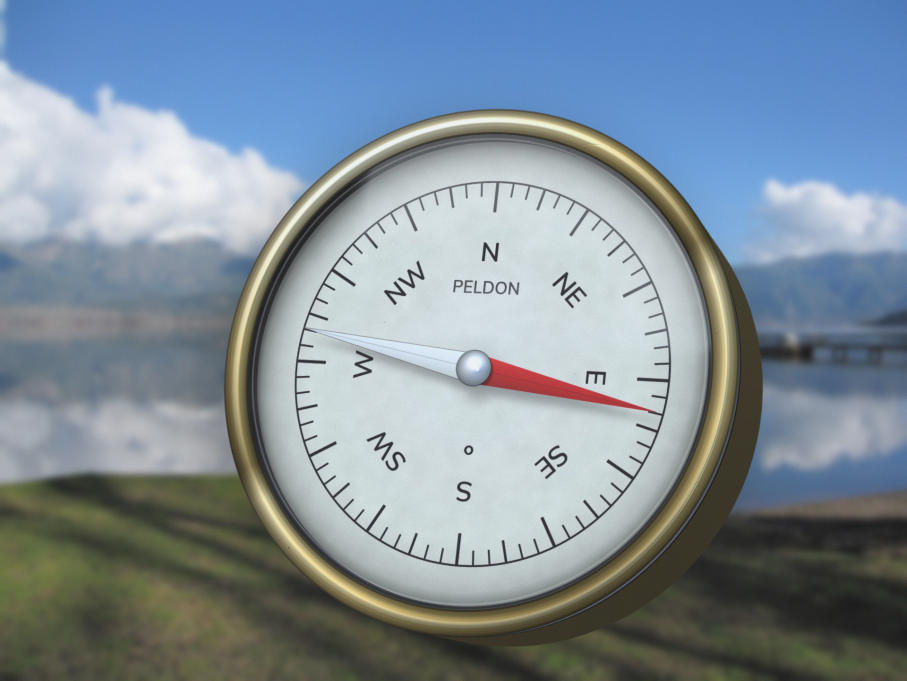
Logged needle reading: 100 °
